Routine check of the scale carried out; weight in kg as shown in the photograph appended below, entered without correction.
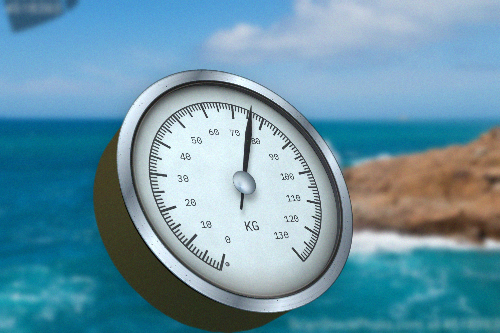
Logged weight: 75 kg
